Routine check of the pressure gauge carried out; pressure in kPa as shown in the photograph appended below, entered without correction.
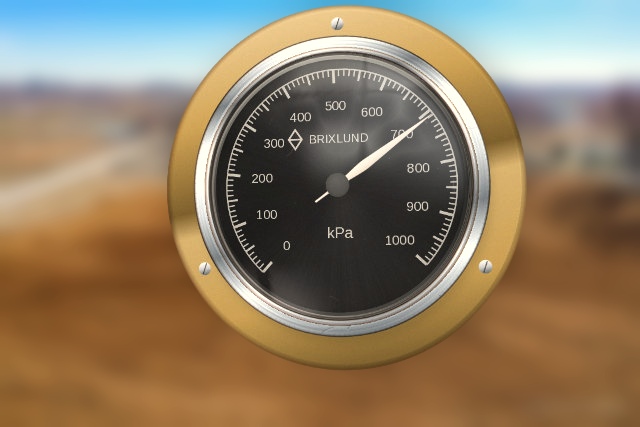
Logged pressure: 710 kPa
